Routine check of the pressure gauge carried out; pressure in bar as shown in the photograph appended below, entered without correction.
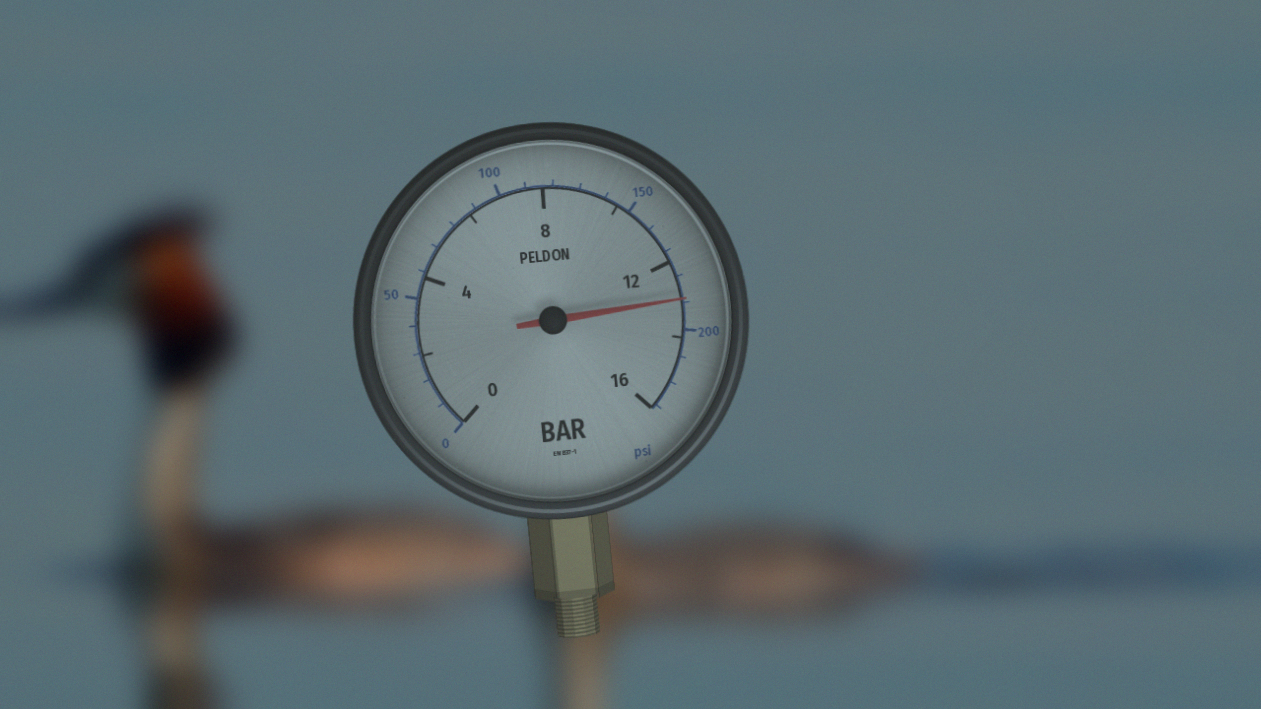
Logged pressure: 13 bar
